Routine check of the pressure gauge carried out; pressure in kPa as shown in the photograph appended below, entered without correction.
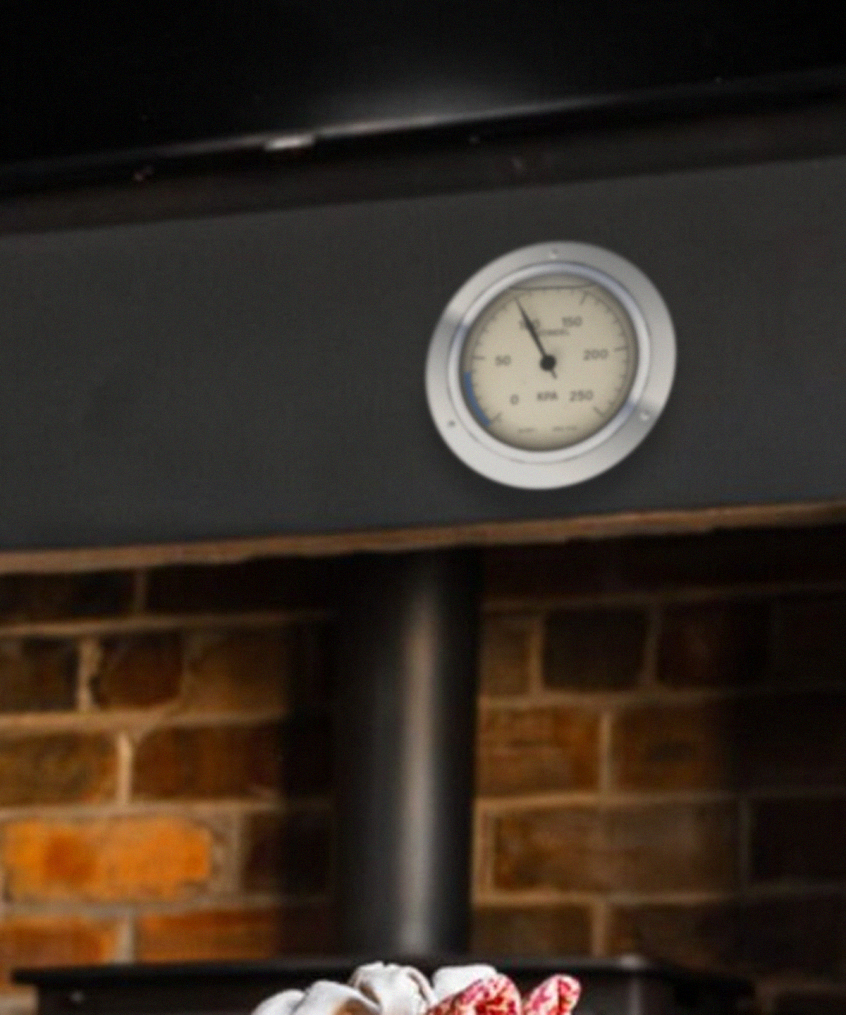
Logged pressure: 100 kPa
